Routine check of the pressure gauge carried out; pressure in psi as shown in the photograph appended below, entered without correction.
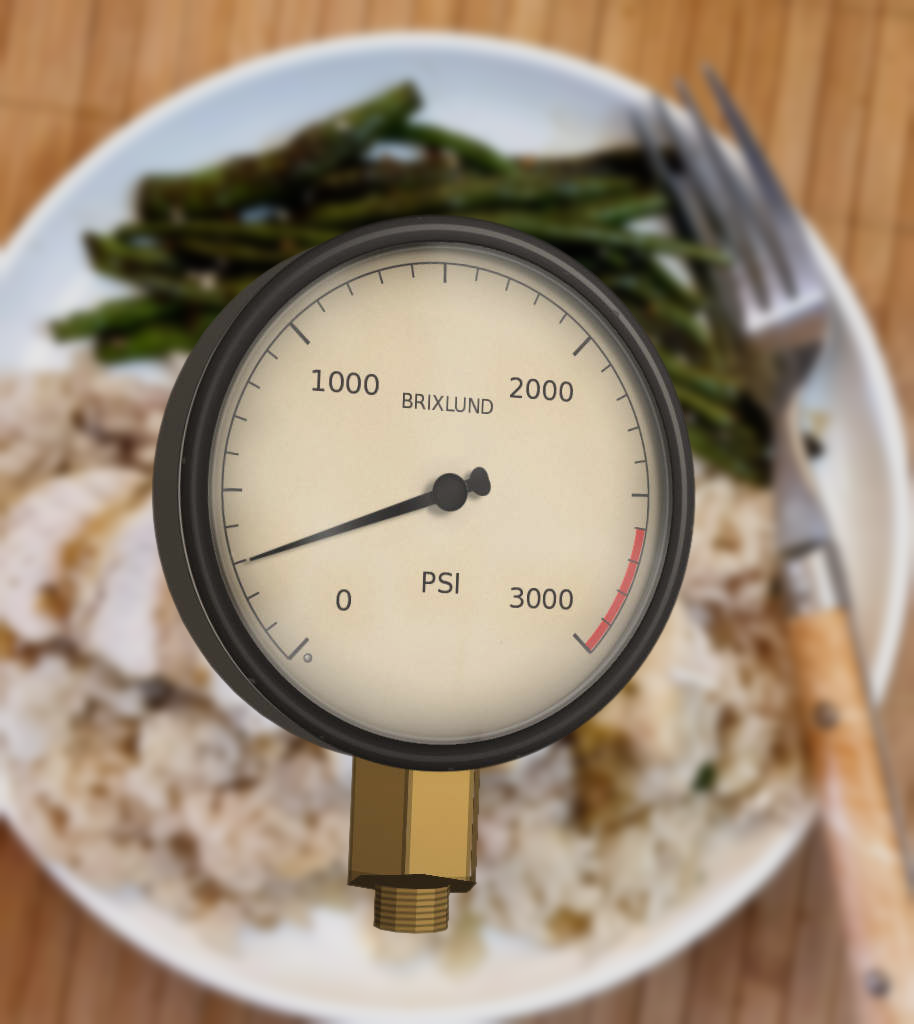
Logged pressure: 300 psi
